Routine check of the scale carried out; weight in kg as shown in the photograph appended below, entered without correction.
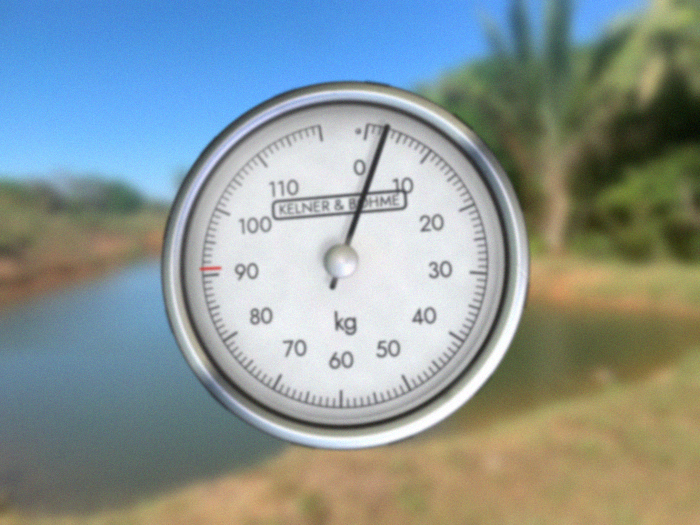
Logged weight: 3 kg
